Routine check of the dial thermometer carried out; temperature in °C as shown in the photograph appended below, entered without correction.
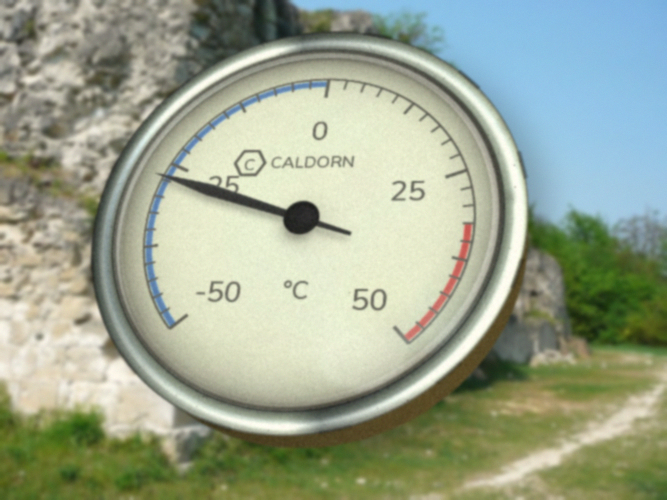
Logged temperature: -27.5 °C
